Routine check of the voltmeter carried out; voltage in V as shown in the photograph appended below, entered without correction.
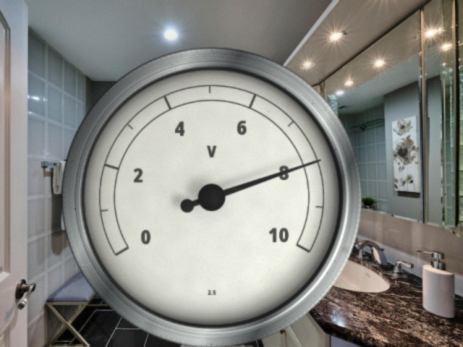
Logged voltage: 8 V
